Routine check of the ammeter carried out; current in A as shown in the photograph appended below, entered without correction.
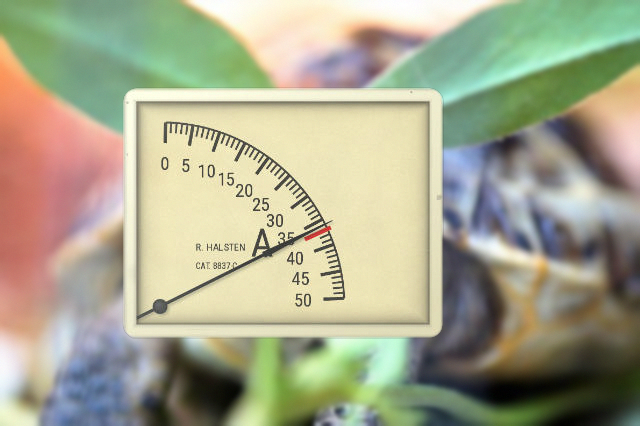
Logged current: 36 A
